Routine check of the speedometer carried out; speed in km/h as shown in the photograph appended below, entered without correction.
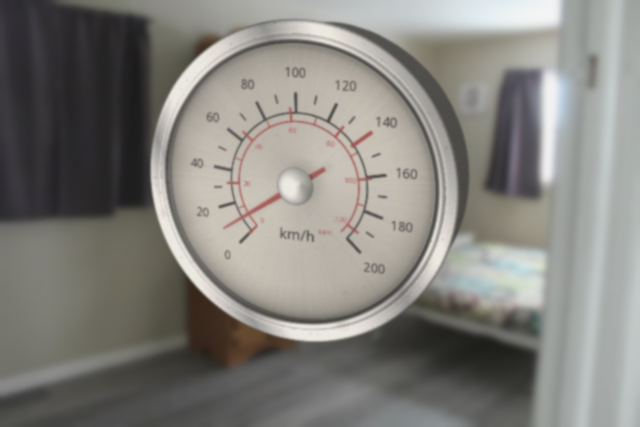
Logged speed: 10 km/h
